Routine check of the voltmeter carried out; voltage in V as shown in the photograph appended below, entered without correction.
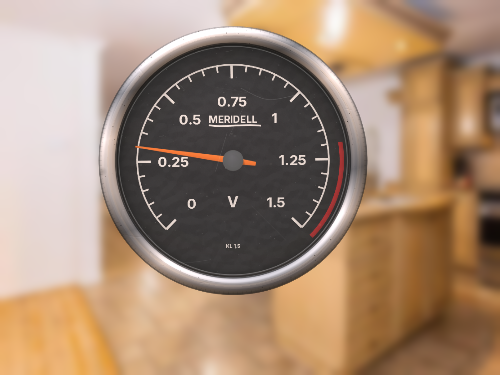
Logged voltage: 0.3 V
